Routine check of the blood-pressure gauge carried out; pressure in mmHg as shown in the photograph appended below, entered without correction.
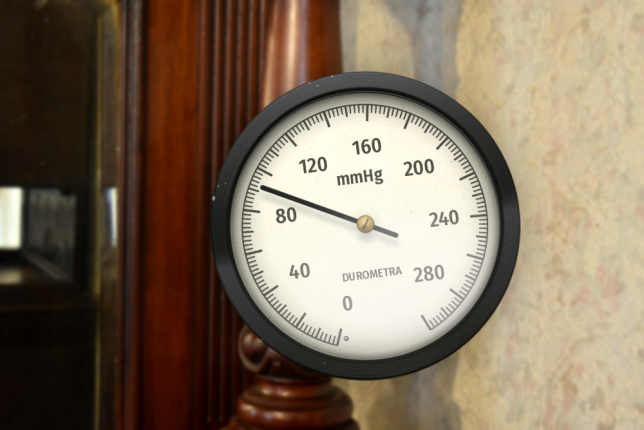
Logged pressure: 92 mmHg
